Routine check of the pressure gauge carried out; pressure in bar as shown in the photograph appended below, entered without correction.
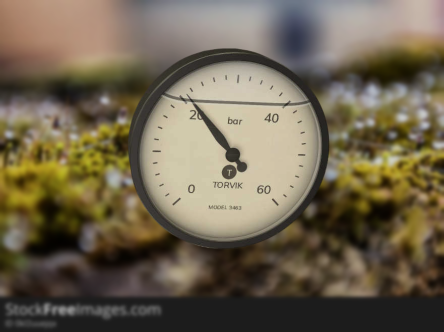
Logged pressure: 21 bar
